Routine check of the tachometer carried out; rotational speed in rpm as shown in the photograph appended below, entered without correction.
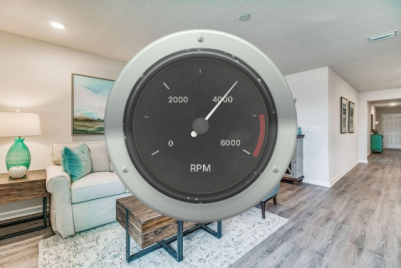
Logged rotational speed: 4000 rpm
